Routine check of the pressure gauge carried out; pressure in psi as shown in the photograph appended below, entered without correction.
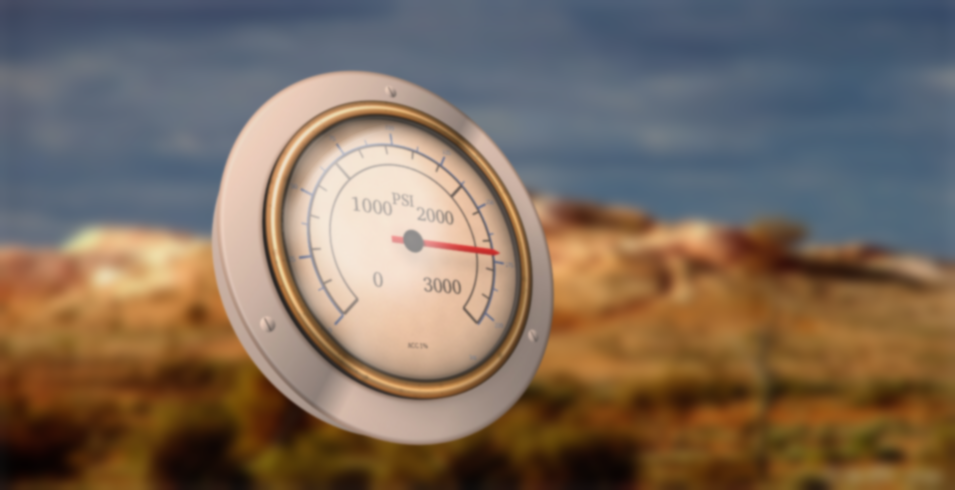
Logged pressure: 2500 psi
